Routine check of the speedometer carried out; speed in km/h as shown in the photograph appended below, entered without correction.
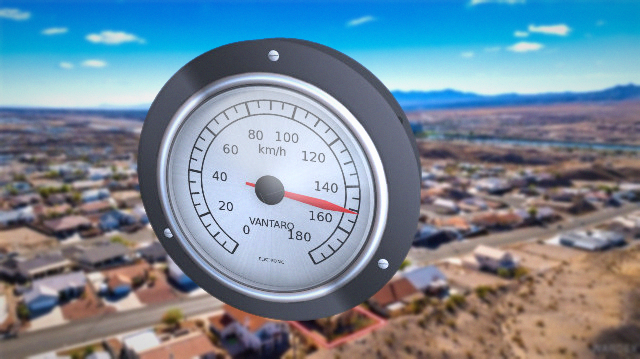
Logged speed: 150 km/h
